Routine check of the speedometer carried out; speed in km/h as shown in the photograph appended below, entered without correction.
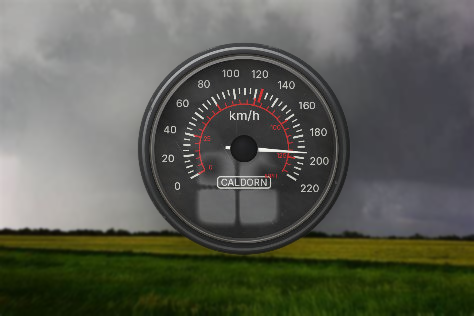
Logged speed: 195 km/h
